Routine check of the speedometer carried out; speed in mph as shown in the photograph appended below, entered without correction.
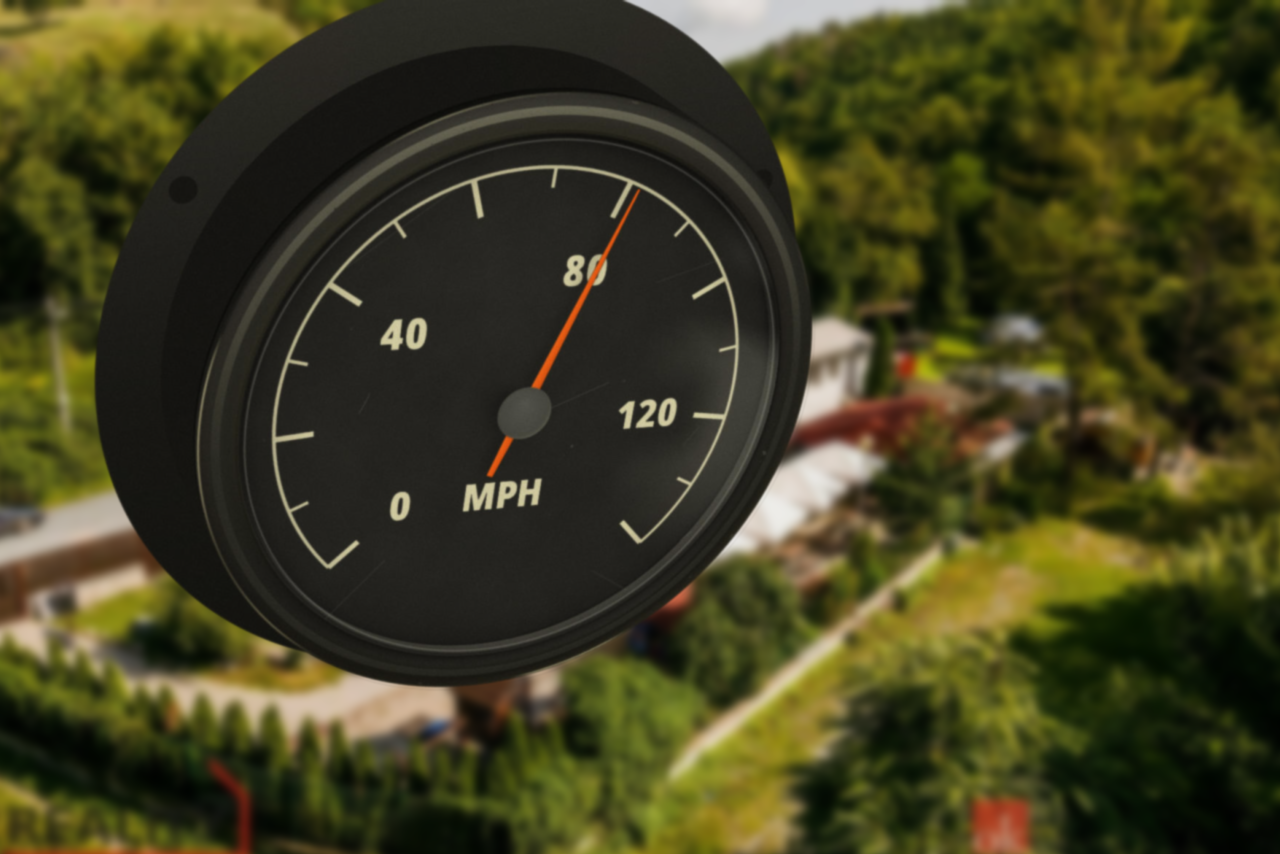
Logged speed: 80 mph
